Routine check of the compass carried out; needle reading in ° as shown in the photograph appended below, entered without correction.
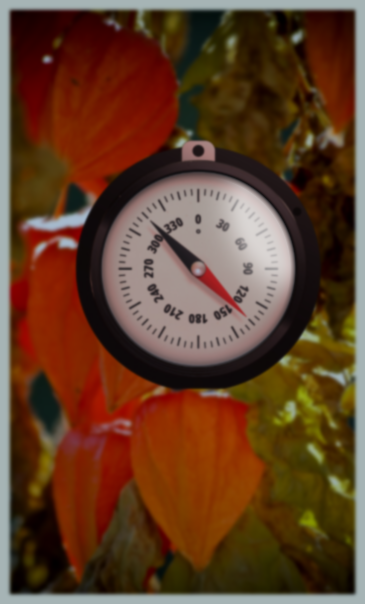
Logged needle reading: 135 °
